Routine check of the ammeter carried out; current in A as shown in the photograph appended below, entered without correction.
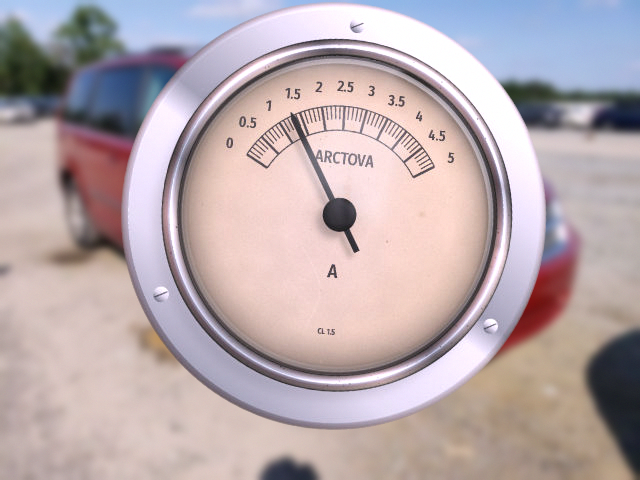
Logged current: 1.3 A
